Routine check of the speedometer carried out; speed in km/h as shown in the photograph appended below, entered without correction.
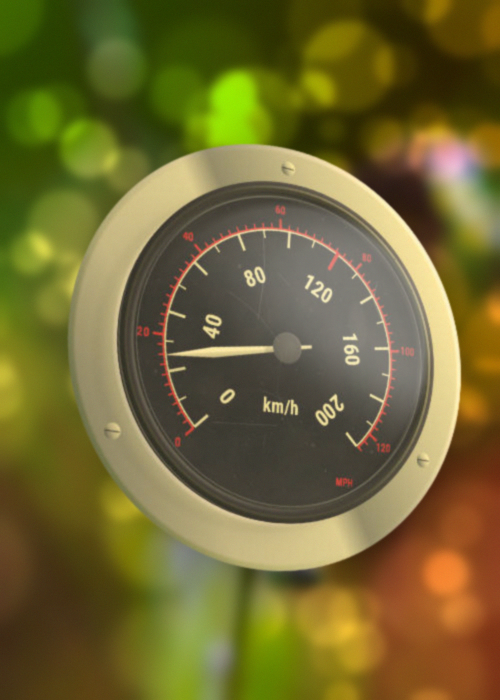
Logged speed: 25 km/h
